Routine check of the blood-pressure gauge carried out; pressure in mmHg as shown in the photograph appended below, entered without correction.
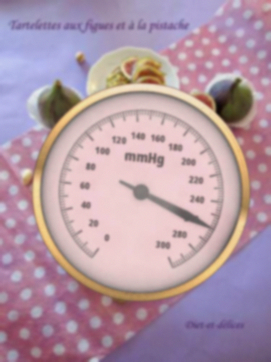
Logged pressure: 260 mmHg
